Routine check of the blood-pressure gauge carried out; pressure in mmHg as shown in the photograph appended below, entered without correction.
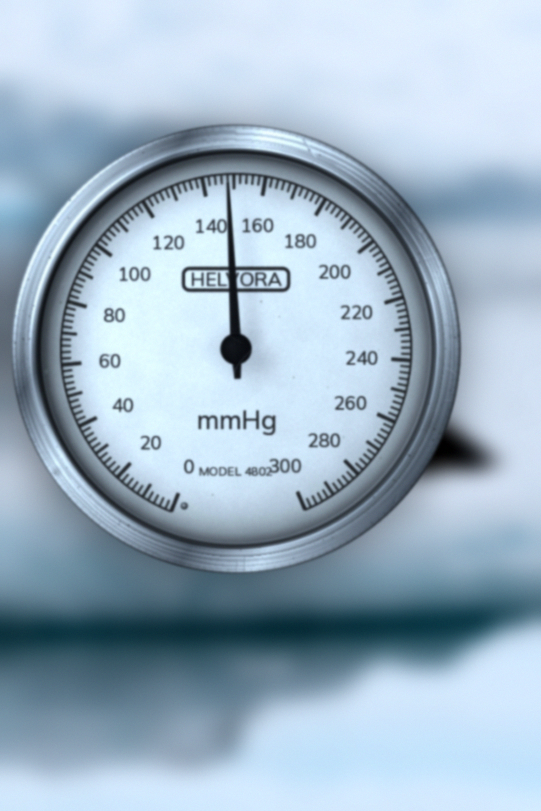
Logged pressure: 148 mmHg
